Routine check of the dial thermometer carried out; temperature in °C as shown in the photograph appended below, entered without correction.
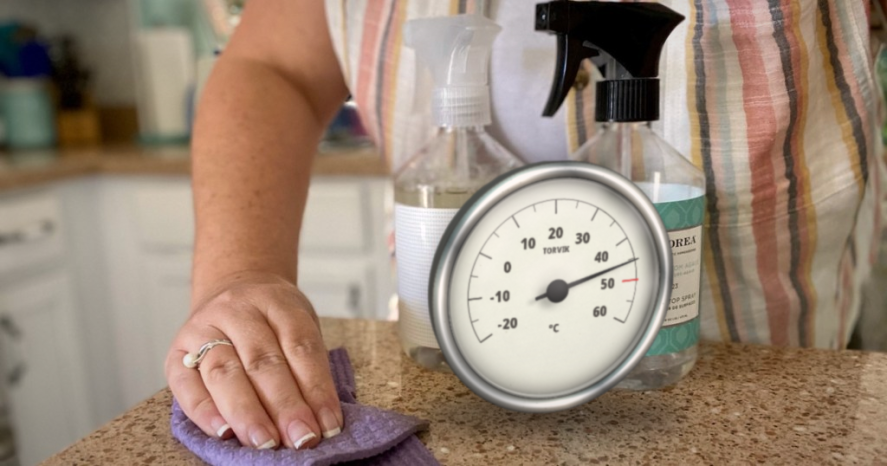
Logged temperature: 45 °C
